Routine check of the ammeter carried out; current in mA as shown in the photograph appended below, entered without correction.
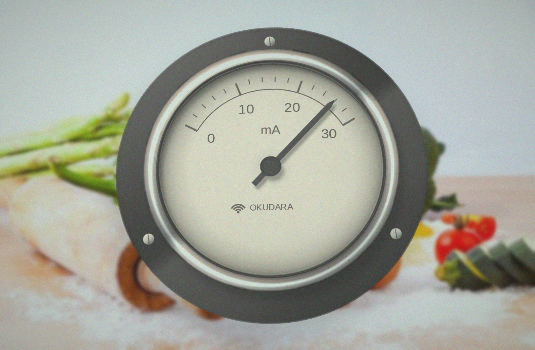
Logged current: 26 mA
